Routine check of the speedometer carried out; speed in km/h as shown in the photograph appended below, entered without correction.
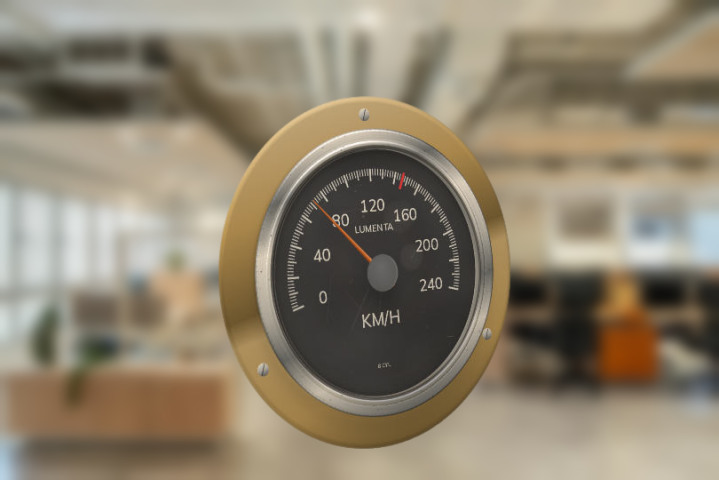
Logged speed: 70 km/h
